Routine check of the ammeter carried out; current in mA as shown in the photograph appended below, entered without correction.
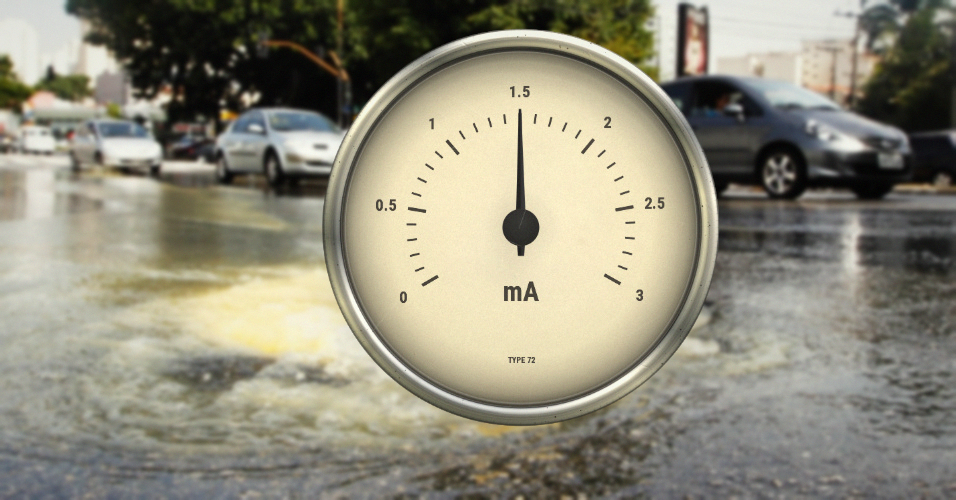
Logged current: 1.5 mA
